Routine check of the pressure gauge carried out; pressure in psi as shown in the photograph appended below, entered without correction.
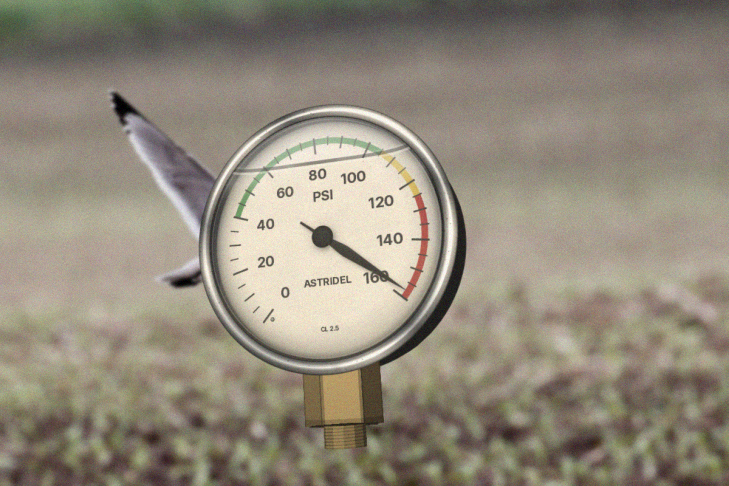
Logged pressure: 157.5 psi
